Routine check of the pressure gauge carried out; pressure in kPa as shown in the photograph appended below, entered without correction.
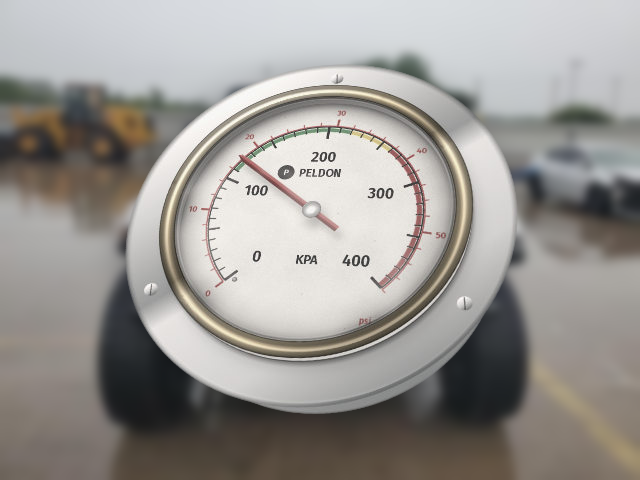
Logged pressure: 120 kPa
